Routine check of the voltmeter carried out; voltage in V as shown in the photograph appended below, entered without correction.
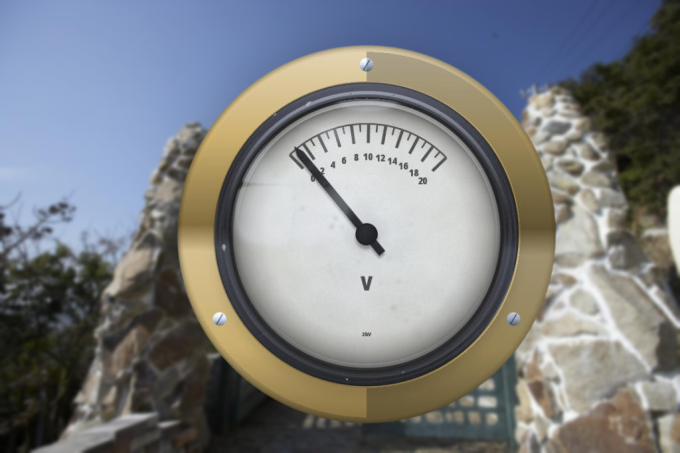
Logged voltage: 1 V
